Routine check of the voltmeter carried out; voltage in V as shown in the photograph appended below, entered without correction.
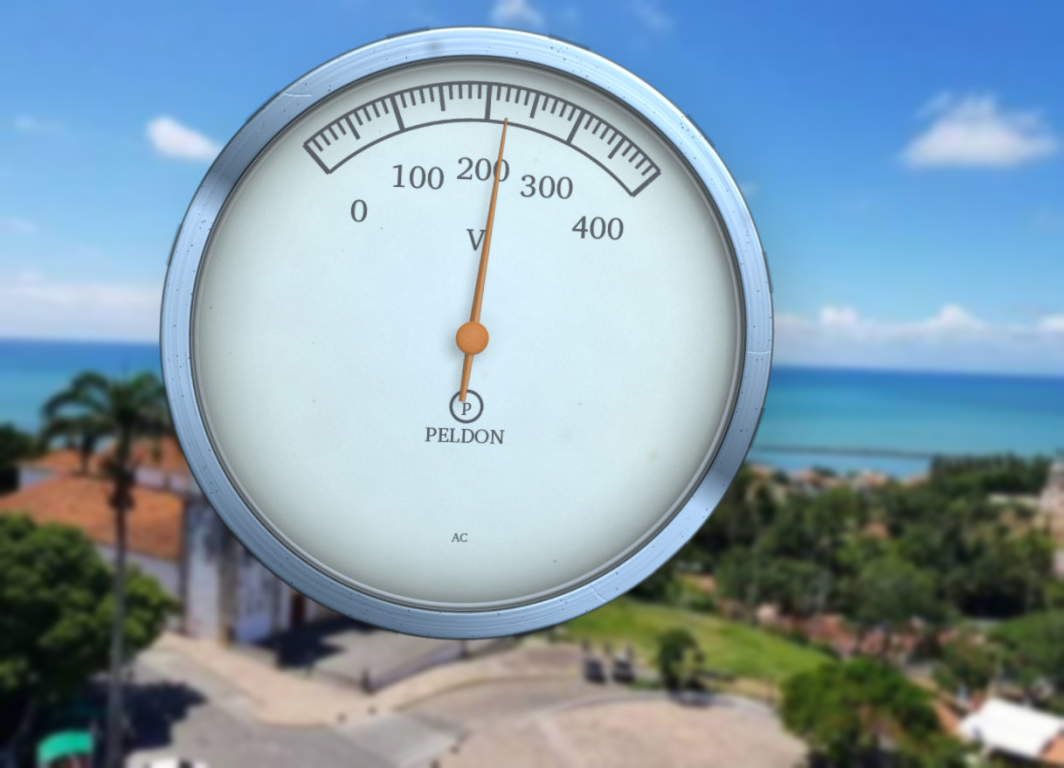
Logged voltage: 220 V
